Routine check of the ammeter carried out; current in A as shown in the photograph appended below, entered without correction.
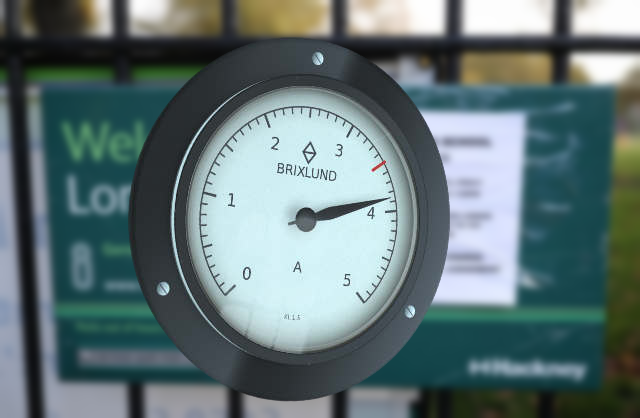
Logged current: 3.85 A
